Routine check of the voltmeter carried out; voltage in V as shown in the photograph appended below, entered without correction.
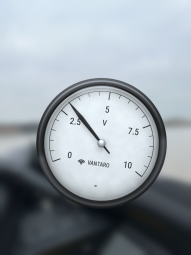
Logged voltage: 3 V
